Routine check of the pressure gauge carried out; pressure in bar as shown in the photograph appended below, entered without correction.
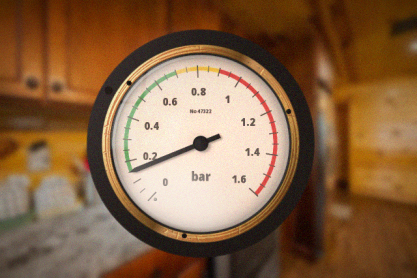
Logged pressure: 0.15 bar
